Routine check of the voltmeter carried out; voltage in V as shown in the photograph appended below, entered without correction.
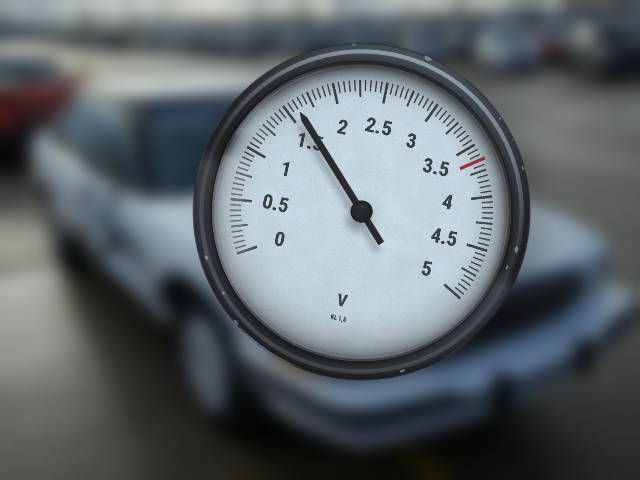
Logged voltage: 1.6 V
